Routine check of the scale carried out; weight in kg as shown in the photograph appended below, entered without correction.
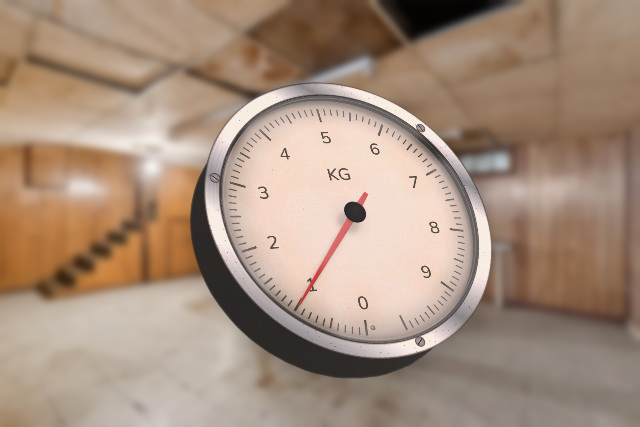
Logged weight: 1 kg
